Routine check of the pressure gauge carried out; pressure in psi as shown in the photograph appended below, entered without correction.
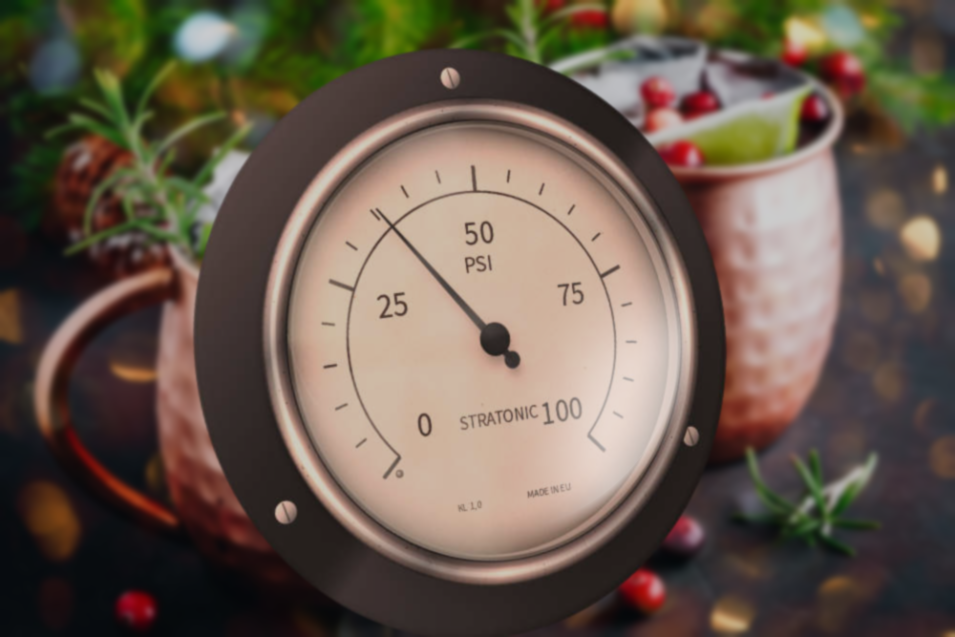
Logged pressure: 35 psi
